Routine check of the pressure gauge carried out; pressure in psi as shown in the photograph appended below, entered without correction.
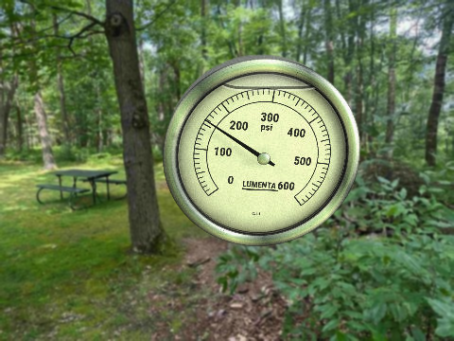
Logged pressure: 160 psi
